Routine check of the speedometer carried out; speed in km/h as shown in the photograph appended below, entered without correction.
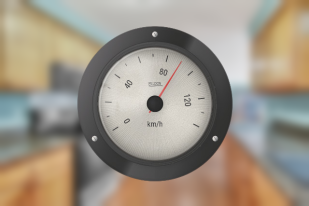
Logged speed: 90 km/h
